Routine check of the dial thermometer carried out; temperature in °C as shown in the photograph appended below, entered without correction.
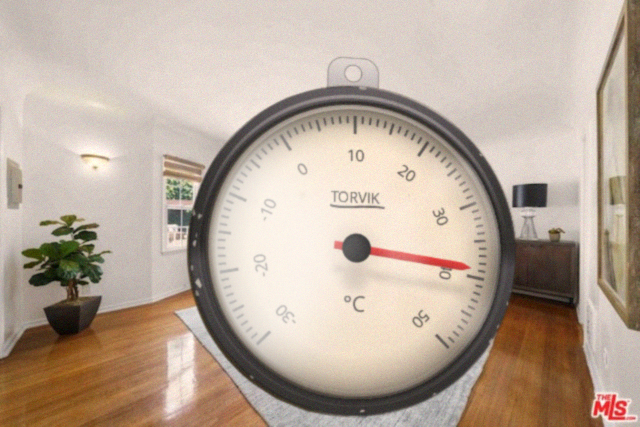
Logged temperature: 39 °C
